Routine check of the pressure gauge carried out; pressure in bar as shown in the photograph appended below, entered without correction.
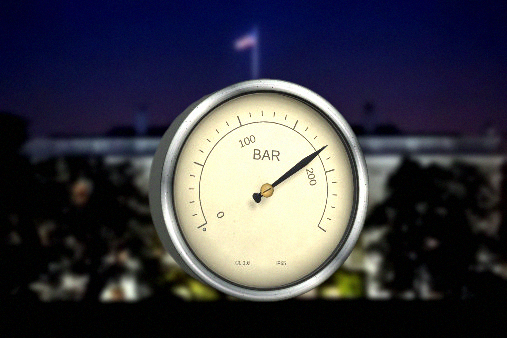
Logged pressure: 180 bar
